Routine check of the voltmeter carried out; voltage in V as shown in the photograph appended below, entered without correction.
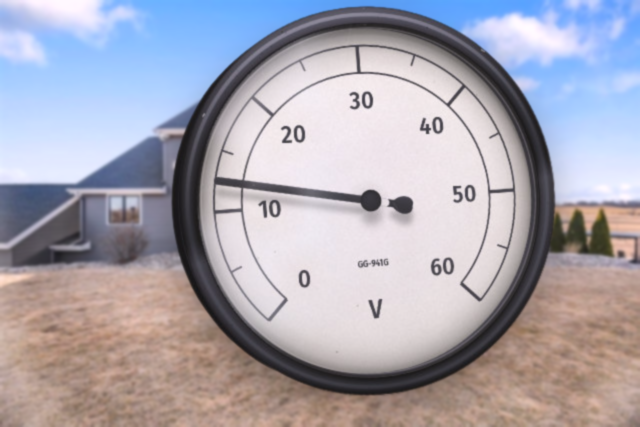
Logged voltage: 12.5 V
